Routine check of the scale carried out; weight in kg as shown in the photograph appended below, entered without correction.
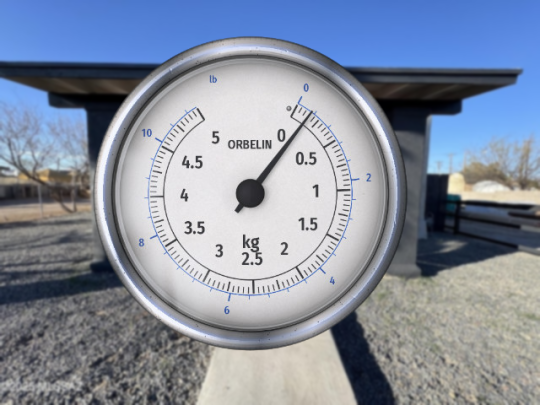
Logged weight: 0.15 kg
